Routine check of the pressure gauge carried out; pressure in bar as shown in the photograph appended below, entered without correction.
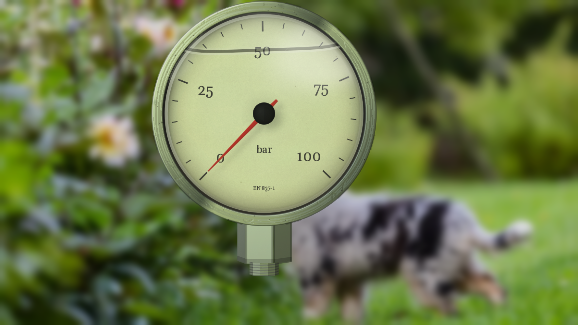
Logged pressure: 0 bar
